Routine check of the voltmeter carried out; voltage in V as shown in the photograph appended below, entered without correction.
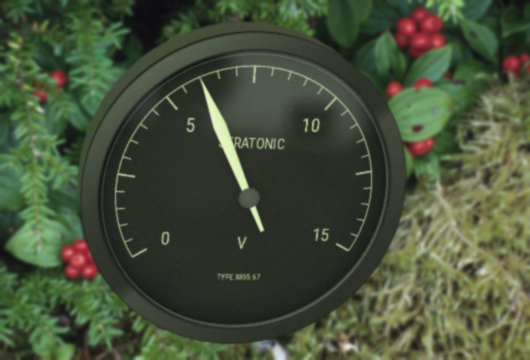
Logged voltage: 6 V
